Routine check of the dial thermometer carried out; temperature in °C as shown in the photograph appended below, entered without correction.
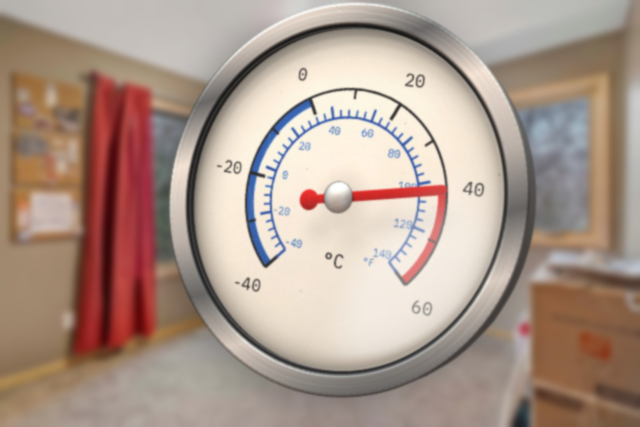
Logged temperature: 40 °C
